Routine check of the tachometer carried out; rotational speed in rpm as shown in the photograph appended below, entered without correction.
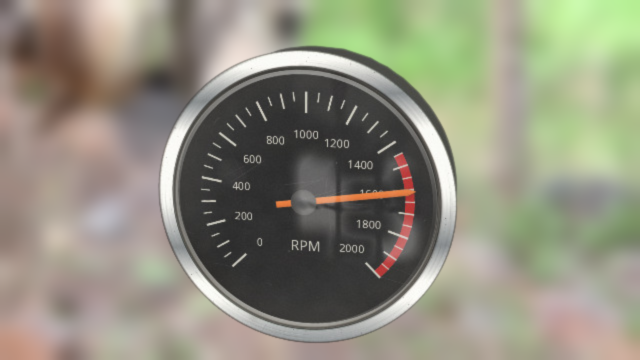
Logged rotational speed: 1600 rpm
